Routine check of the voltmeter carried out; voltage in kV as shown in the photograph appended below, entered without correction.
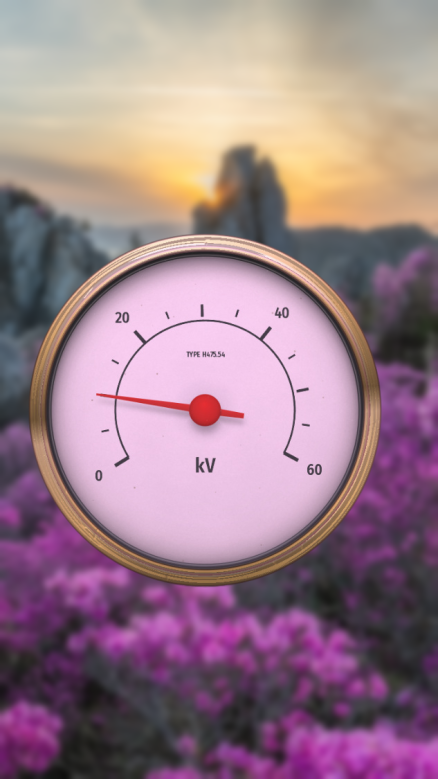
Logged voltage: 10 kV
